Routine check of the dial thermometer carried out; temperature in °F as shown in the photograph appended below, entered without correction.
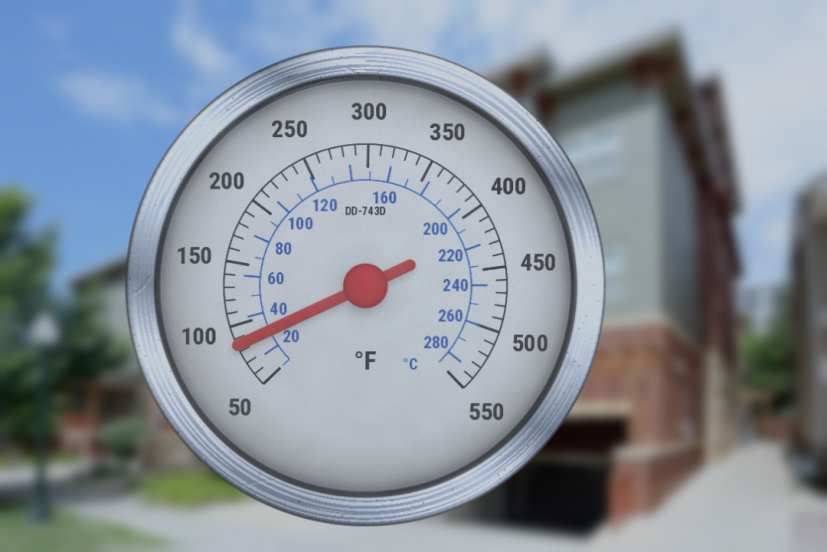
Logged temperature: 85 °F
